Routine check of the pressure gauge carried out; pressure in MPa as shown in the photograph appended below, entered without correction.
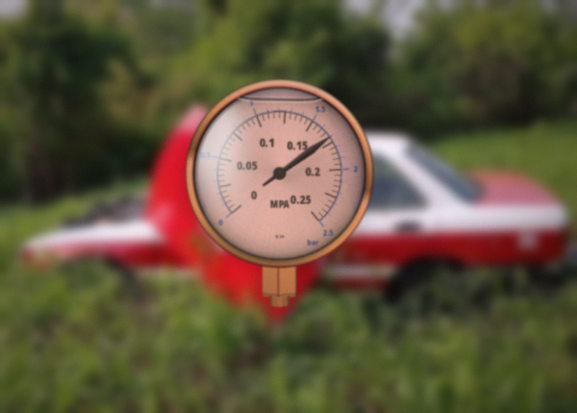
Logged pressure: 0.17 MPa
